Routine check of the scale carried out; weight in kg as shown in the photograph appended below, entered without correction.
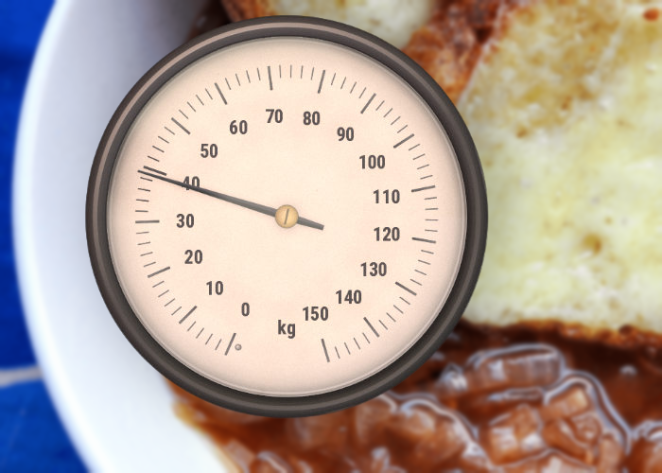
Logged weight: 39 kg
